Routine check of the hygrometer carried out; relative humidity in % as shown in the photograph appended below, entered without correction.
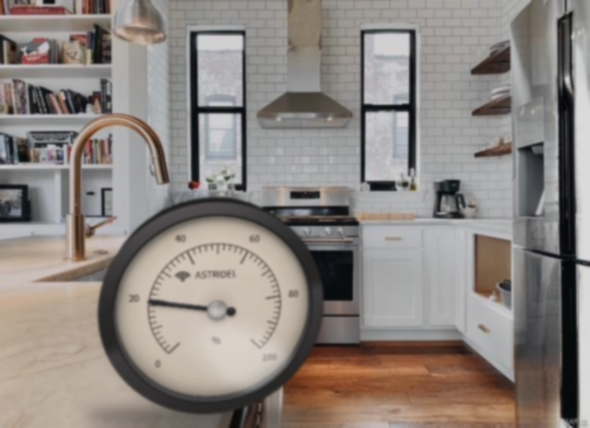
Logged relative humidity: 20 %
